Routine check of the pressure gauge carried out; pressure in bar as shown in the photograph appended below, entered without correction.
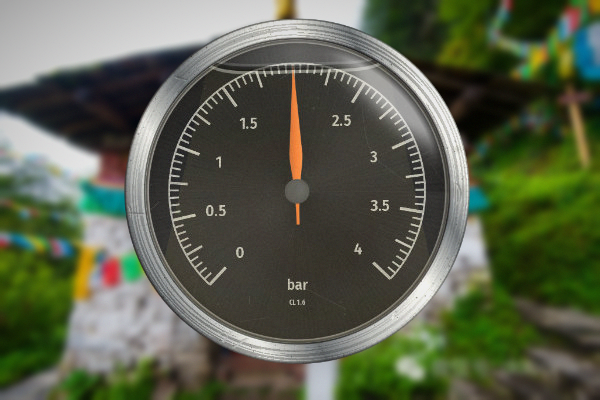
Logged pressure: 2 bar
